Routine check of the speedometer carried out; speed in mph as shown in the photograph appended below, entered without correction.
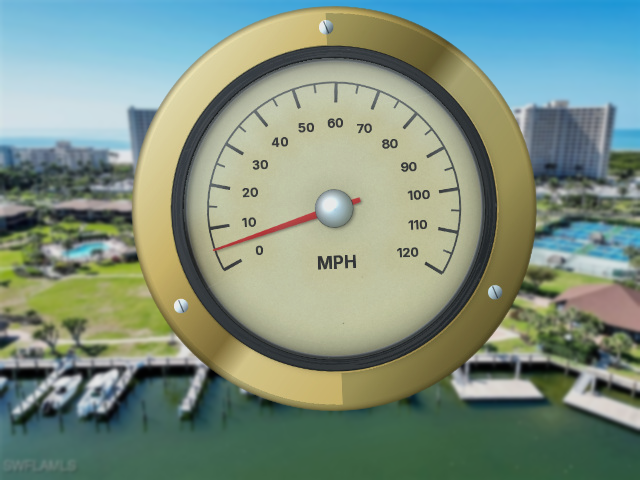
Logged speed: 5 mph
